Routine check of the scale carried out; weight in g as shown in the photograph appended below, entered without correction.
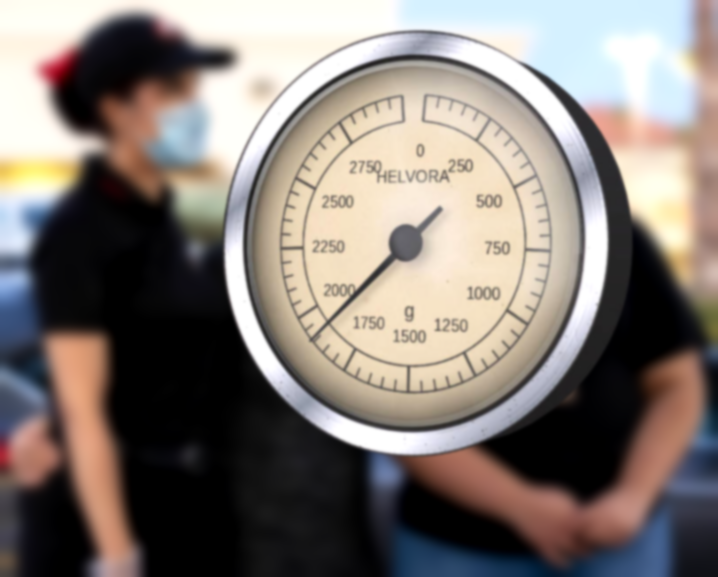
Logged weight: 1900 g
